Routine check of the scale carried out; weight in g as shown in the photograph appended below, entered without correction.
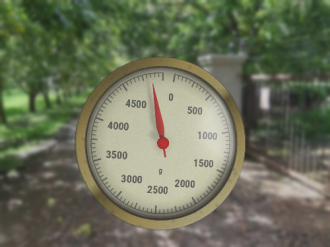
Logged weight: 4850 g
